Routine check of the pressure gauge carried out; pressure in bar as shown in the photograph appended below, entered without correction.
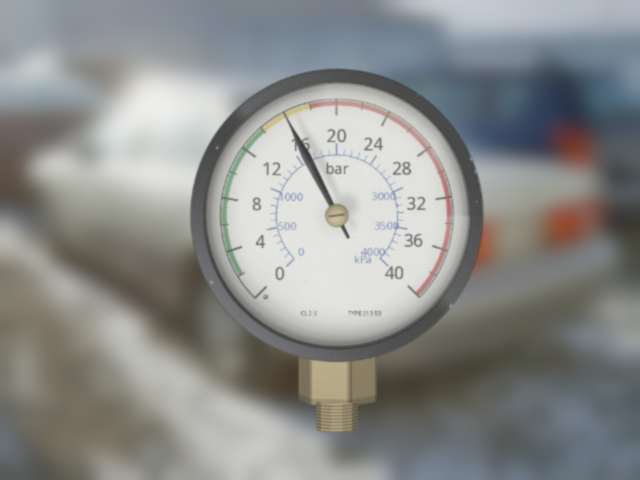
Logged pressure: 16 bar
